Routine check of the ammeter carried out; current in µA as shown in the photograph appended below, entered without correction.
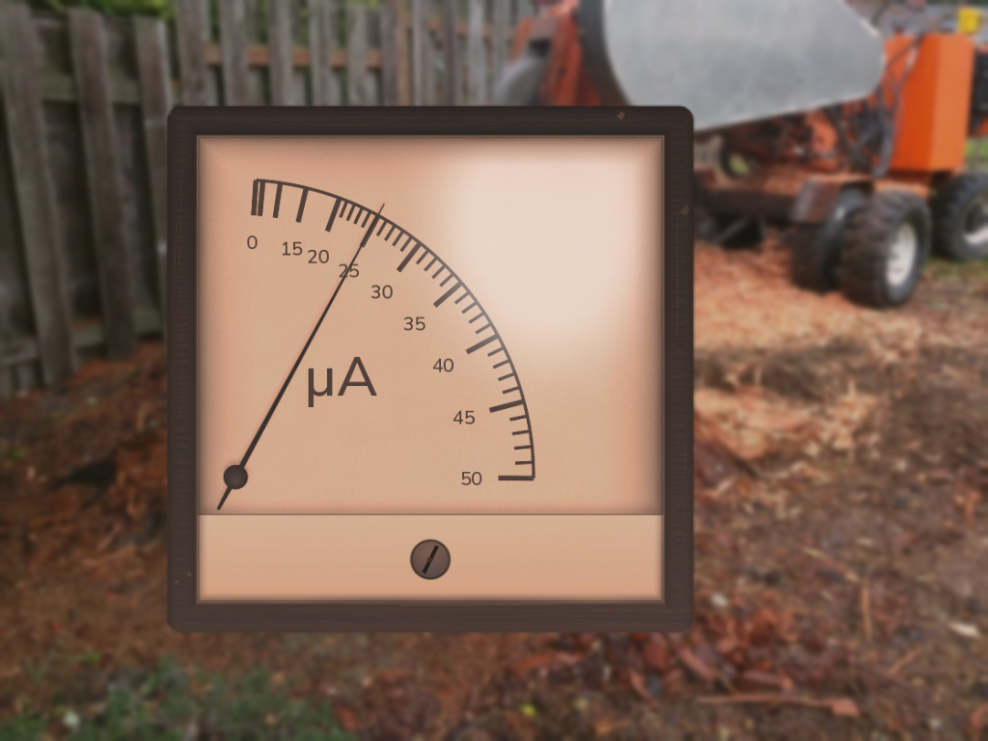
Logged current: 25 µA
